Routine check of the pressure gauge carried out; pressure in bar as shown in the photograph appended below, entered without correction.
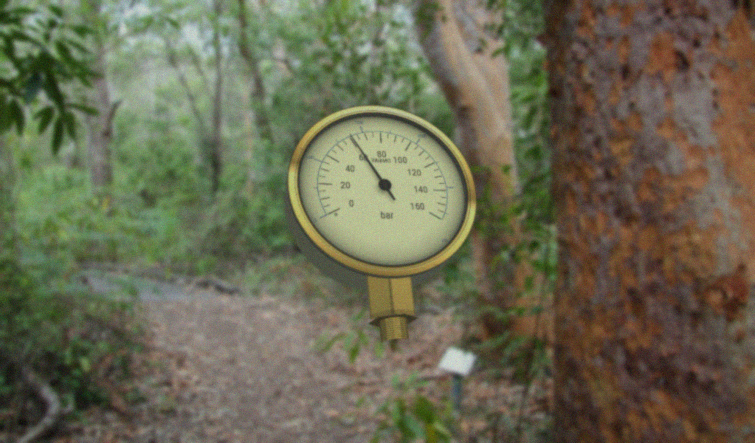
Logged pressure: 60 bar
